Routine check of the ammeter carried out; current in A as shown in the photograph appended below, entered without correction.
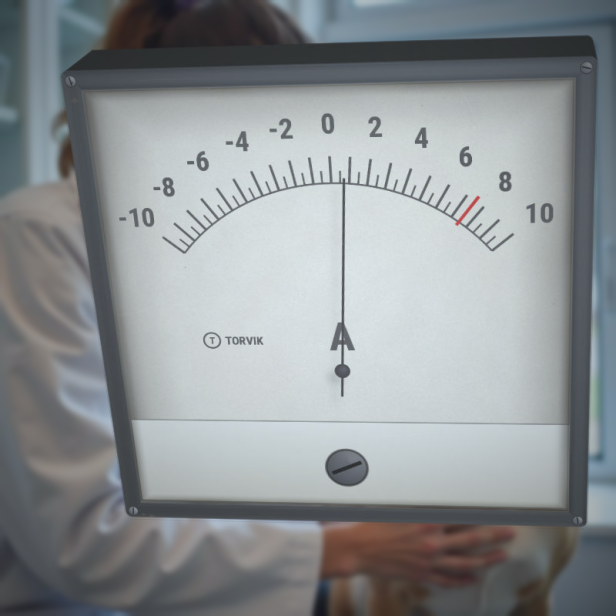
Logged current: 0.75 A
